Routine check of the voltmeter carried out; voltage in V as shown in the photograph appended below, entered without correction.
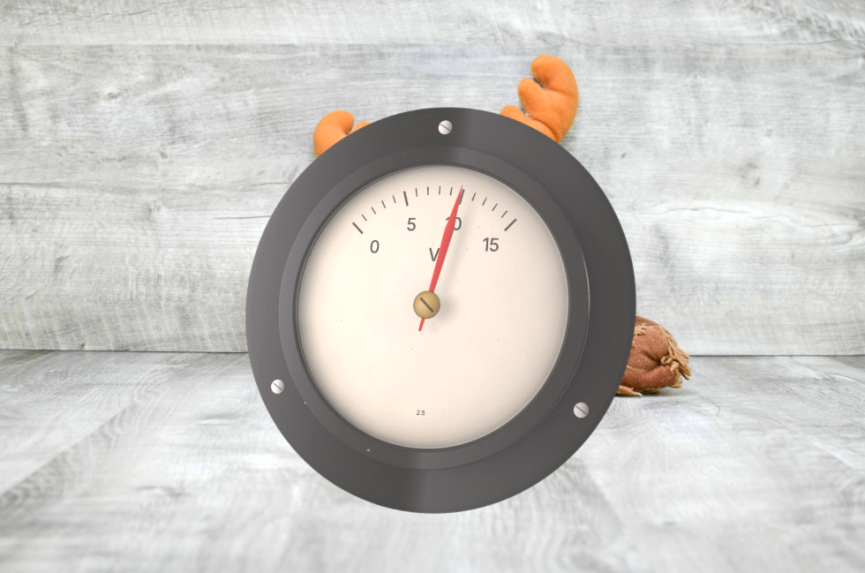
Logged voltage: 10 V
